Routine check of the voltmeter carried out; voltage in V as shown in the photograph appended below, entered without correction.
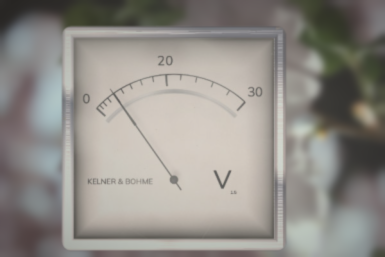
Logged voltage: 10 V
